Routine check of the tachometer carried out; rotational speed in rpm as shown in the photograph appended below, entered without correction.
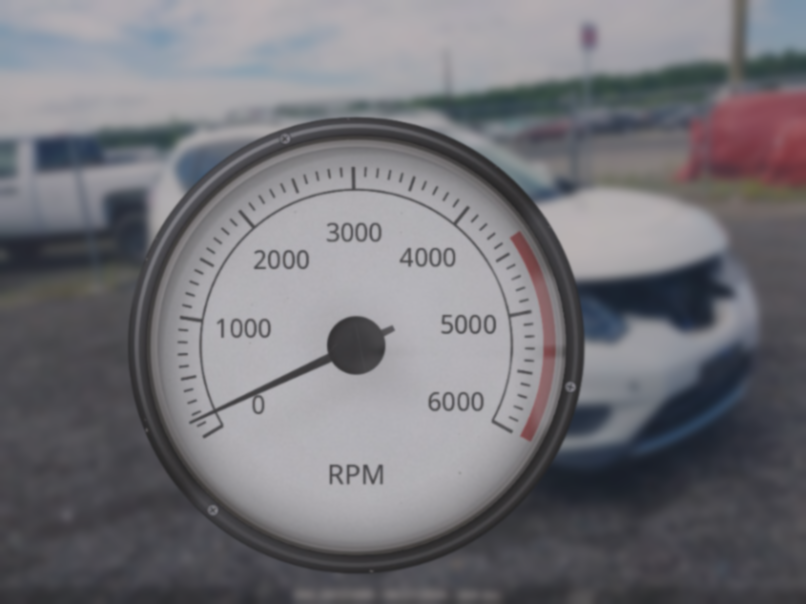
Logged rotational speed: 150 rpm
